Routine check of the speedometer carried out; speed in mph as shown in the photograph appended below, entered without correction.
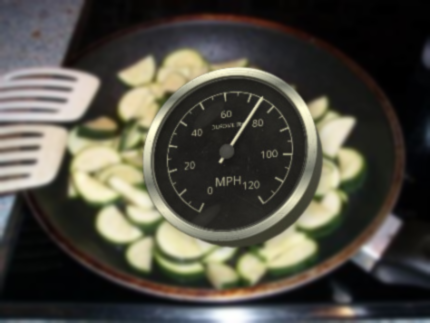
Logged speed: 75 mph
